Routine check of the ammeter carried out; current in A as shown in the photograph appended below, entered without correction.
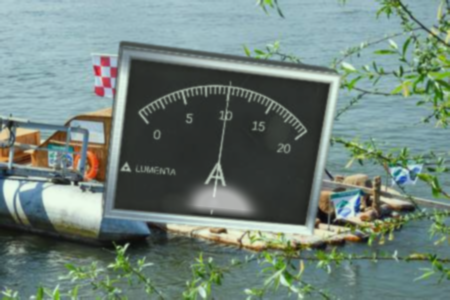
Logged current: 10 A
